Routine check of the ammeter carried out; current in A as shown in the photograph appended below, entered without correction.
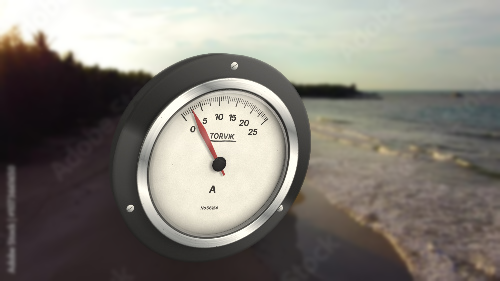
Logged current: 2.5 A
